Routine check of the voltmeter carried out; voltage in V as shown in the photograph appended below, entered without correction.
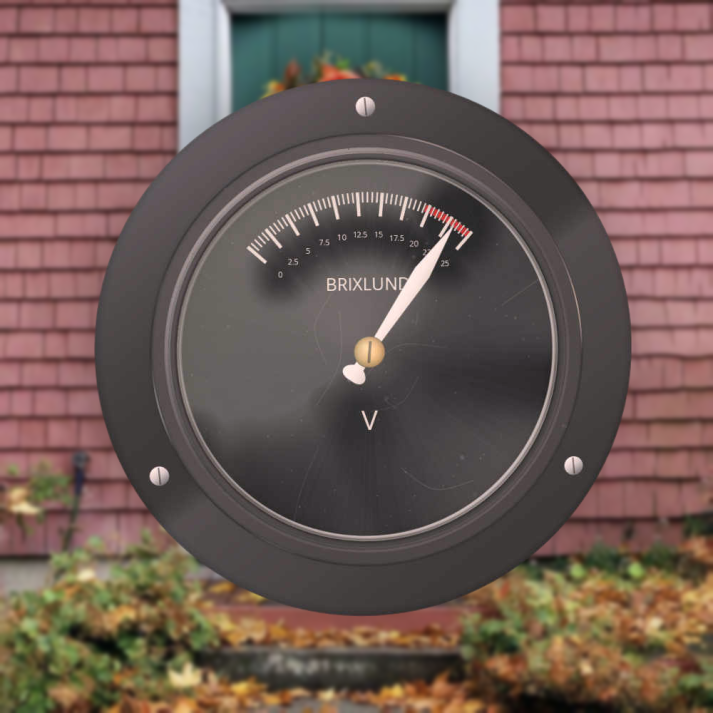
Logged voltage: 23 V
